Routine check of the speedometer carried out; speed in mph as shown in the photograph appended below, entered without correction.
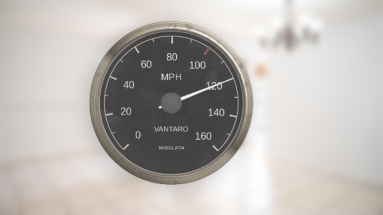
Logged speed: 120 mph
